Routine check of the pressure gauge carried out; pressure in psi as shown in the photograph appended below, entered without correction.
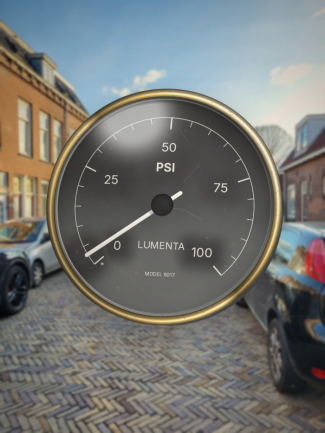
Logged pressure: 2.5 psi
